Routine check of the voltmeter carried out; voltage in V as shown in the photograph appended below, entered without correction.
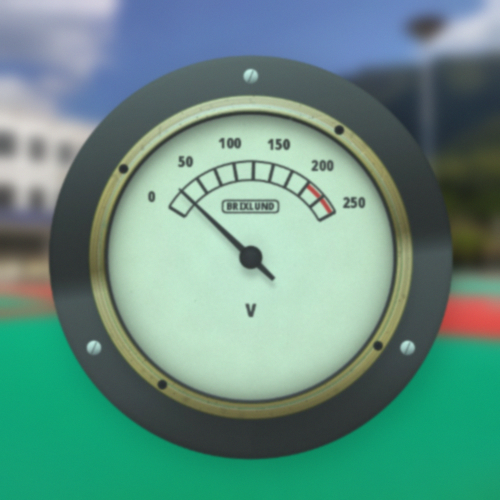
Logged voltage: 25 V
